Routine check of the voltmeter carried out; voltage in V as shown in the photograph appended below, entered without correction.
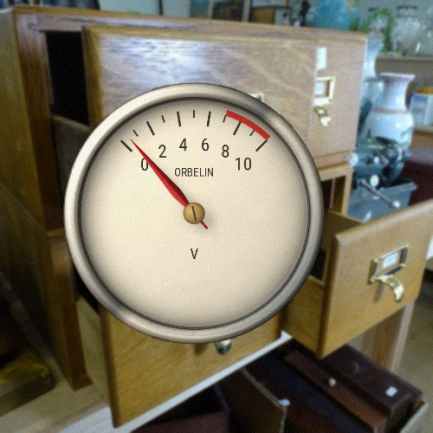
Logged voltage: 0.5 V
